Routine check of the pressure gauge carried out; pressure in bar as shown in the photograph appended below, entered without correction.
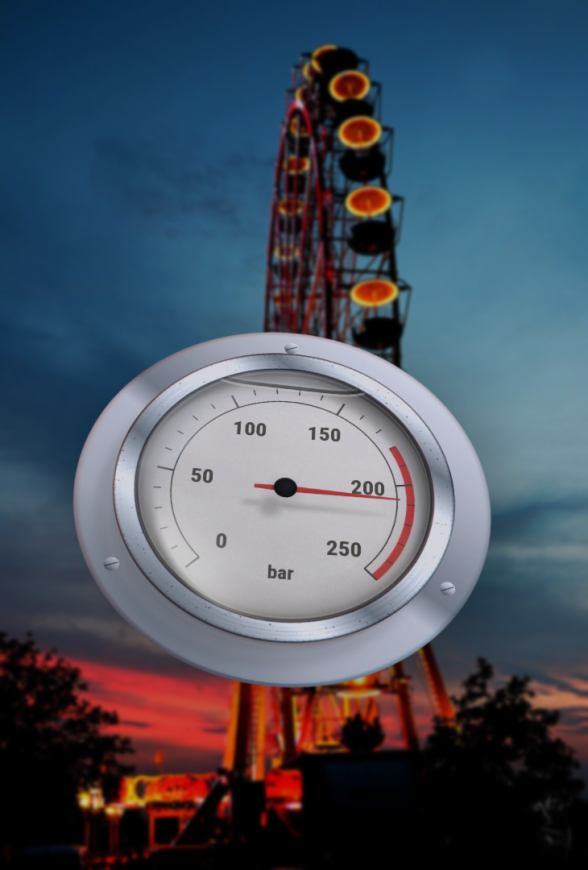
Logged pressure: 210 bar
